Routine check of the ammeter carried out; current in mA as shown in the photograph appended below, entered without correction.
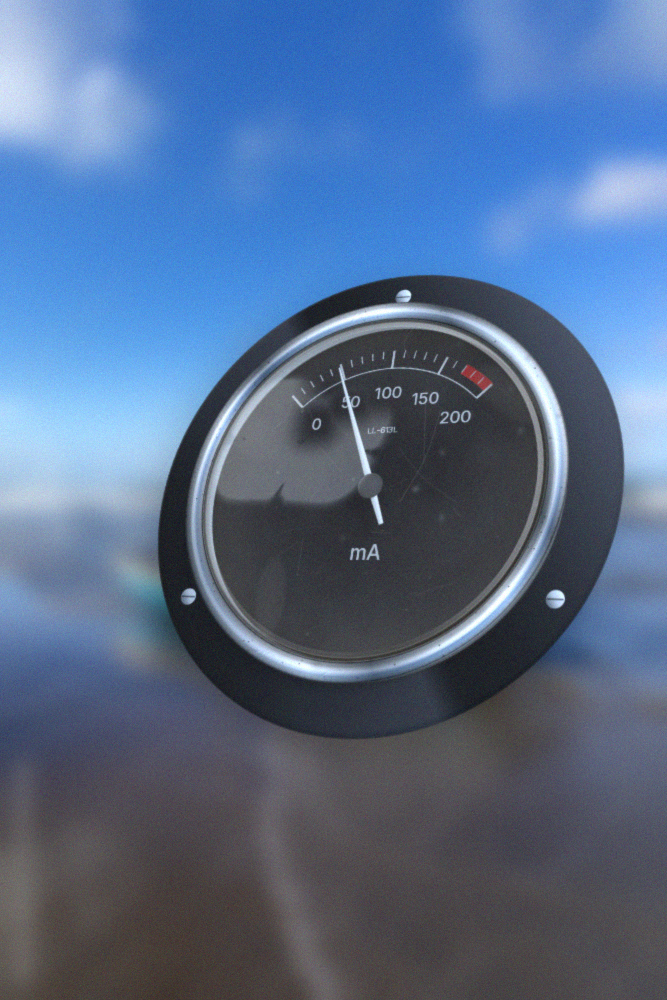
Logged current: 50 mA
